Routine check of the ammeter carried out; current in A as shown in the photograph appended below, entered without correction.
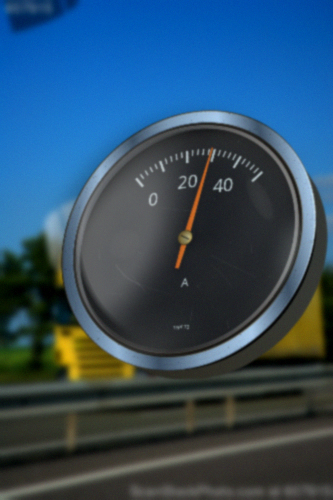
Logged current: 30 A
